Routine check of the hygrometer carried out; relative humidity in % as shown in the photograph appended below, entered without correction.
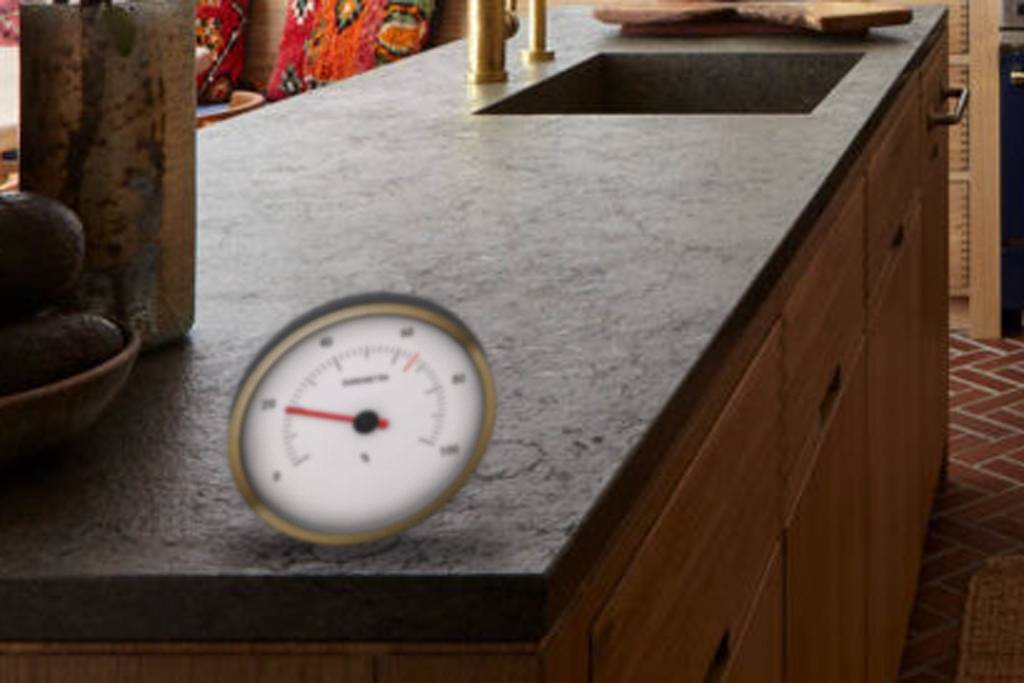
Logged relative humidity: 20 %
